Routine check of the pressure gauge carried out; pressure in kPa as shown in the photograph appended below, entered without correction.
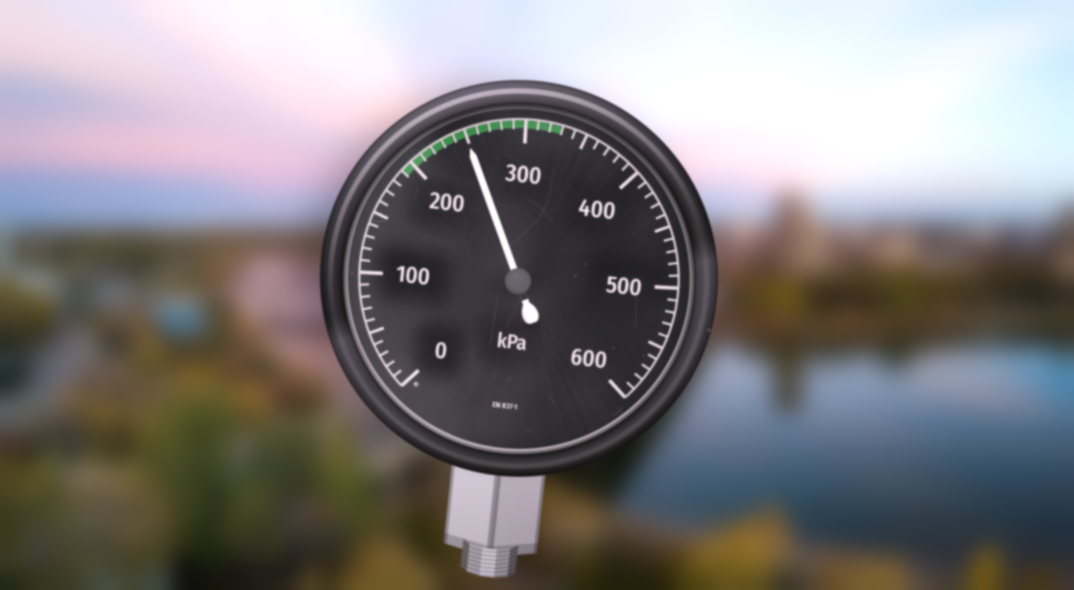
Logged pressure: 250 kPa
